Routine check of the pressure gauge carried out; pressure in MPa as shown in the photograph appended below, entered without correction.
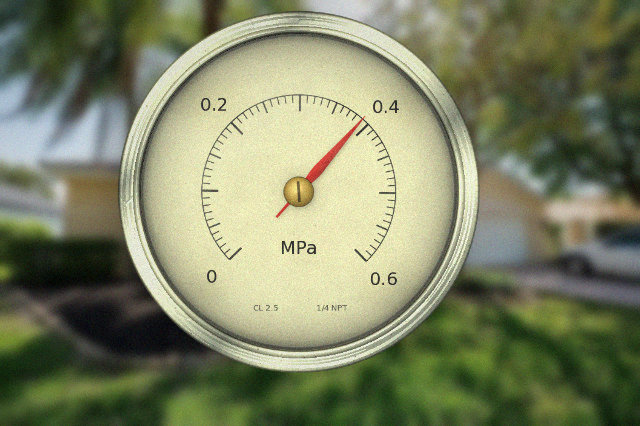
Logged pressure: 0.39 MPa
